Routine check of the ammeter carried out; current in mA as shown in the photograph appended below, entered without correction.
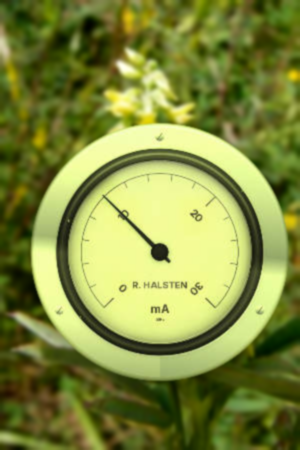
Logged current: 10 mA
